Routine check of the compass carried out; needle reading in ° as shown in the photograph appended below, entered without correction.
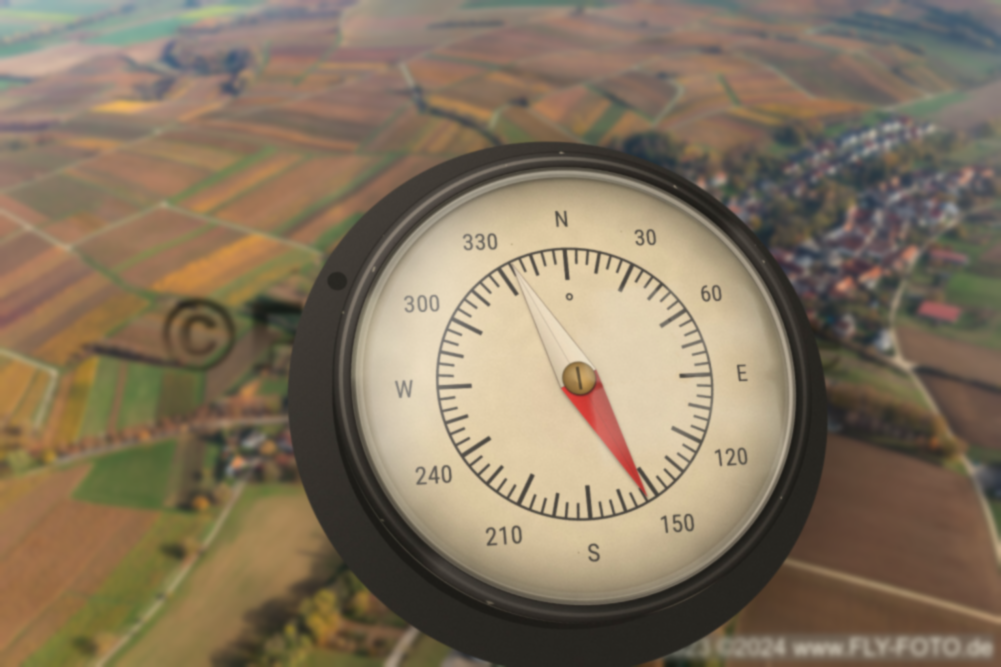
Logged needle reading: 155 °
